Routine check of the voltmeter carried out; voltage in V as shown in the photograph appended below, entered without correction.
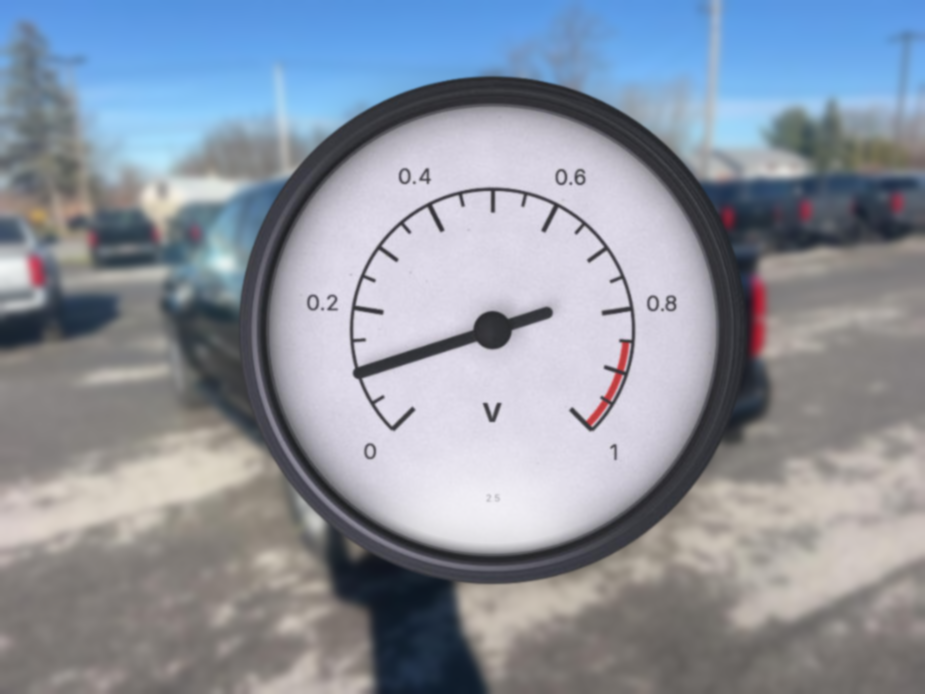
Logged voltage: 0.1 V
